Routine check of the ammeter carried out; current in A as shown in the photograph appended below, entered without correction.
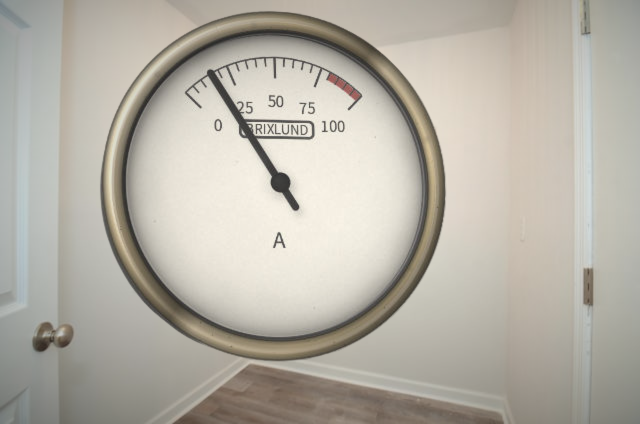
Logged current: 15 A
